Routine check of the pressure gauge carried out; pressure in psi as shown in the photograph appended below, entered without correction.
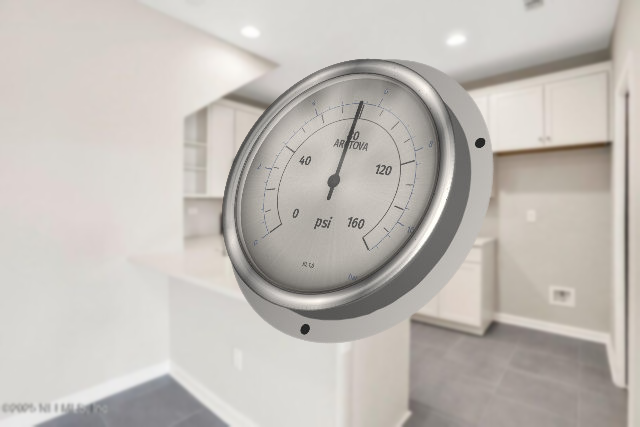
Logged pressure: 80 psi
